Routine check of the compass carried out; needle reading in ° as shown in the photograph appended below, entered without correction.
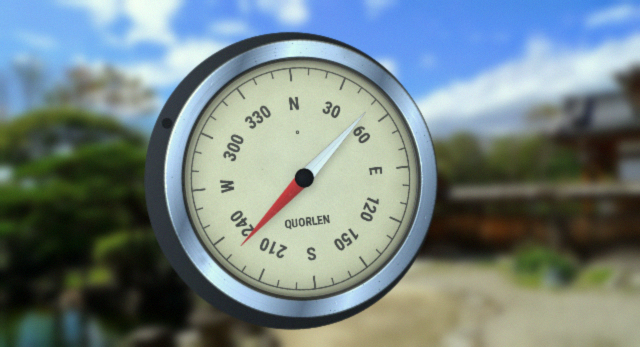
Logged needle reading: 230 °
